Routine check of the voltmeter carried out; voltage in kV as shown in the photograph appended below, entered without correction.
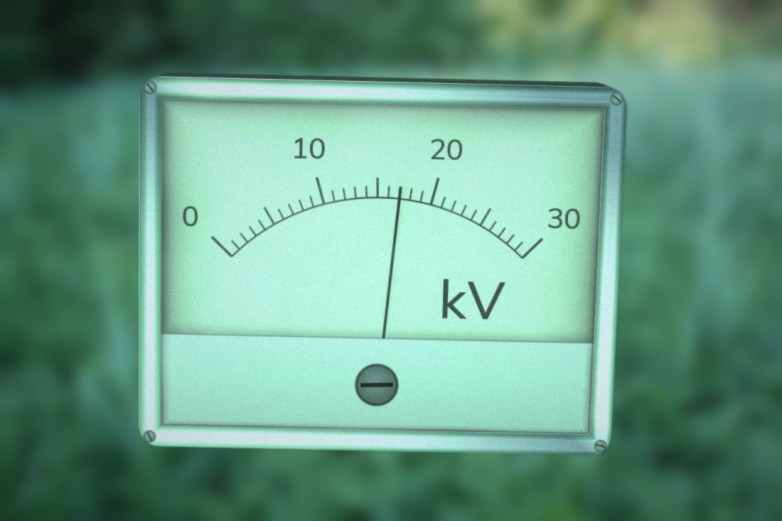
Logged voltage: 17 kV
